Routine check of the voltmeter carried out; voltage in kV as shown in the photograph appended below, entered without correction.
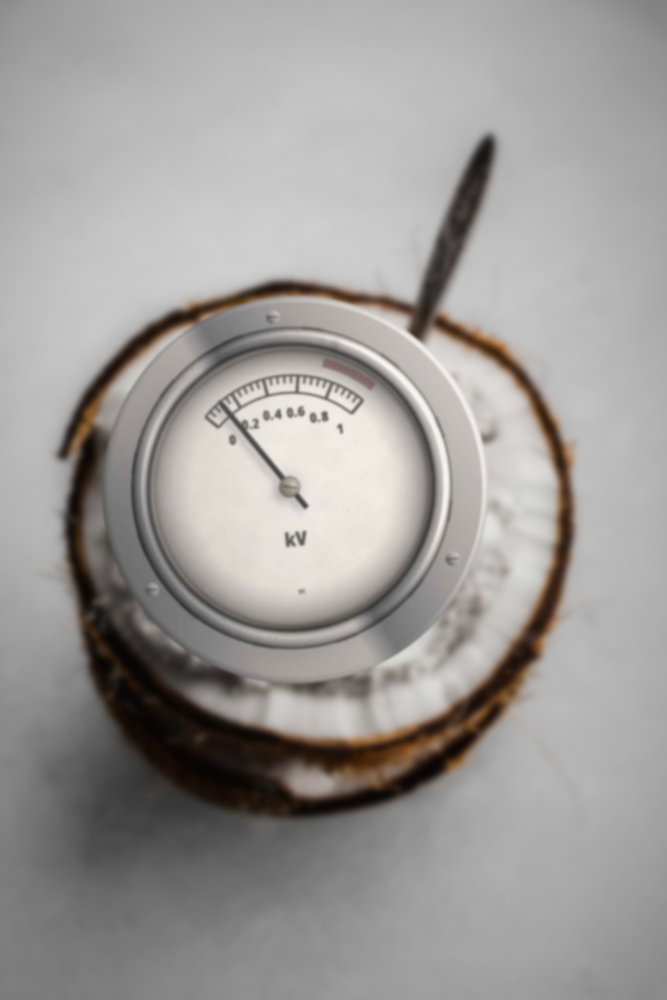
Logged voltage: 0.12 kV
